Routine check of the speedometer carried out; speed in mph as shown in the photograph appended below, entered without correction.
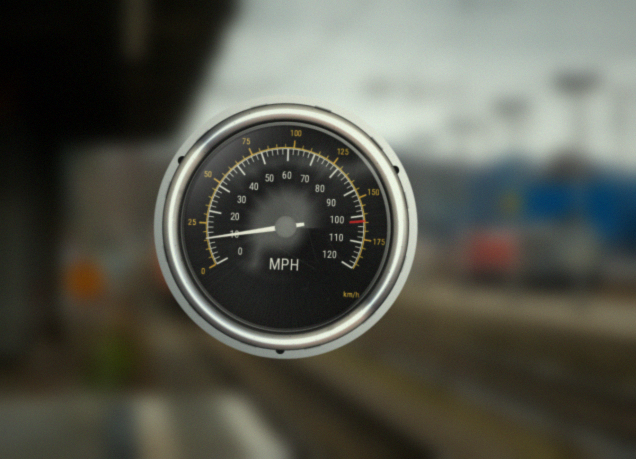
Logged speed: 10 mph
